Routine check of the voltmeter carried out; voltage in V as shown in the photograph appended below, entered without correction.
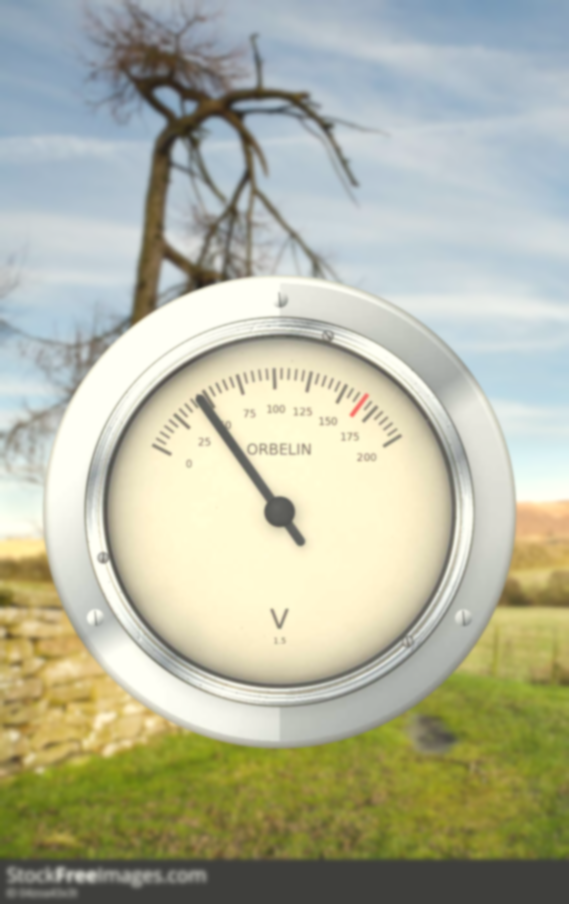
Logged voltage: 45 V
